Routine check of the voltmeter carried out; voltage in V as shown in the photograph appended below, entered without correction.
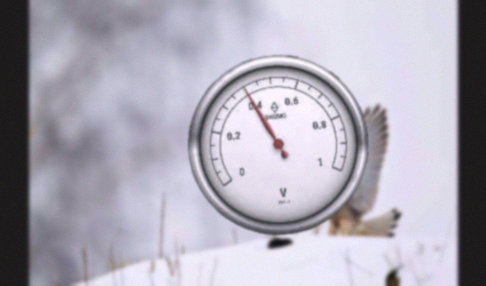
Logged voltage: 0.4 V
